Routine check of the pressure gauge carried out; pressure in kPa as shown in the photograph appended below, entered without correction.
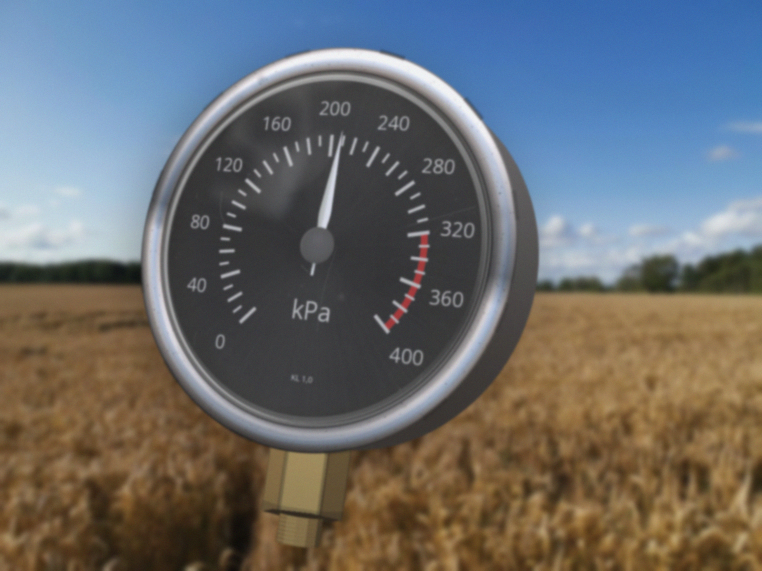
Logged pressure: 210 kPa
